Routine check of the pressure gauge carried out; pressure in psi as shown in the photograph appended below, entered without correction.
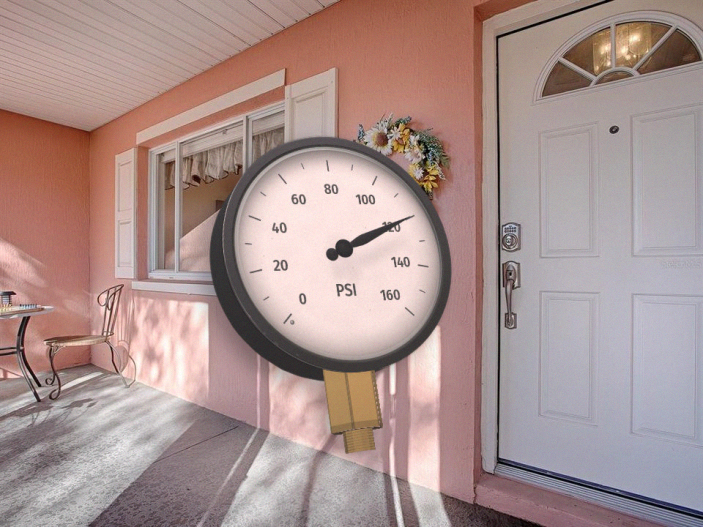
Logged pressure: 120 psi
